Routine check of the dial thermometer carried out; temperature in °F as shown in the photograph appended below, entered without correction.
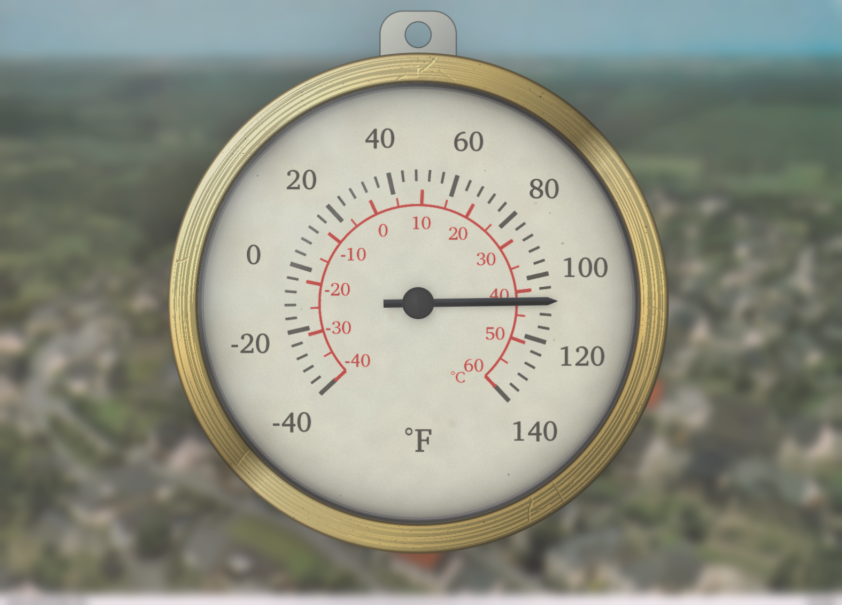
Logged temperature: 108 °F
